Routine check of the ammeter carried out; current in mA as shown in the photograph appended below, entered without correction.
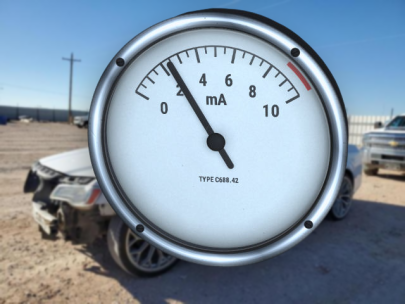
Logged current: 2.5 mA
